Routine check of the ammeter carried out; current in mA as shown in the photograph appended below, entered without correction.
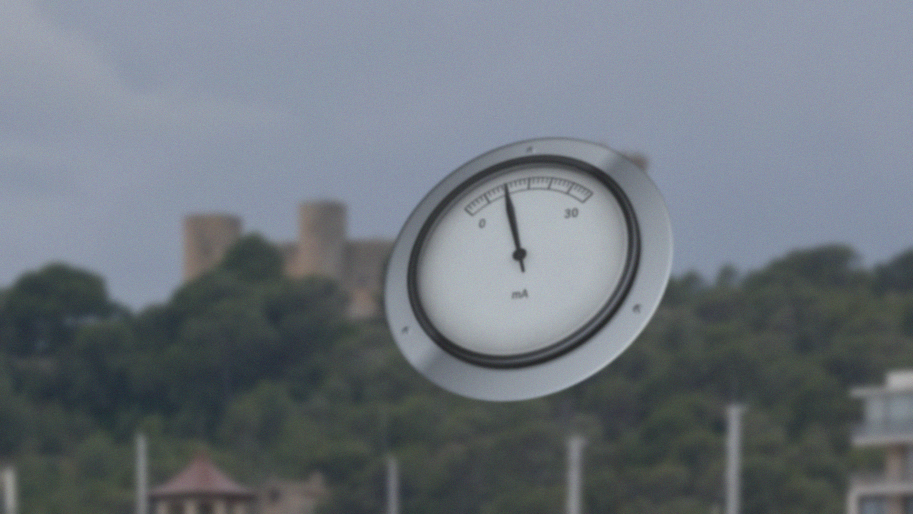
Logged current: 10 mA
